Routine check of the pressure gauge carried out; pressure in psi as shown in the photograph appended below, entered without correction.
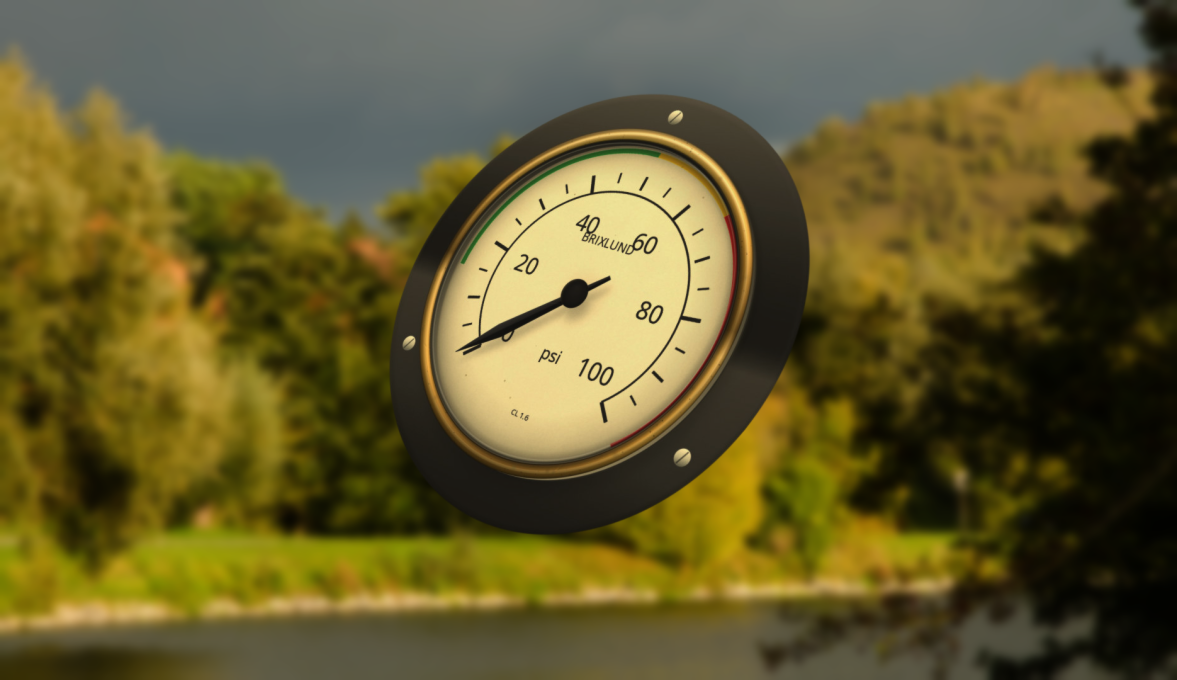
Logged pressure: 0 psi
